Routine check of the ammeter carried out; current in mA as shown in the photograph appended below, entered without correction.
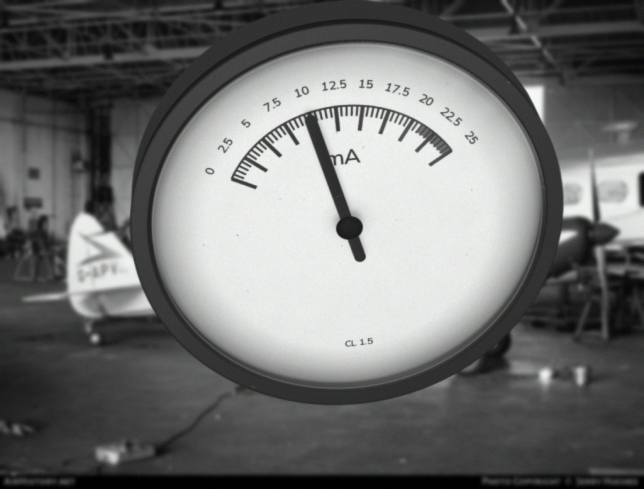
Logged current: 10 mA
